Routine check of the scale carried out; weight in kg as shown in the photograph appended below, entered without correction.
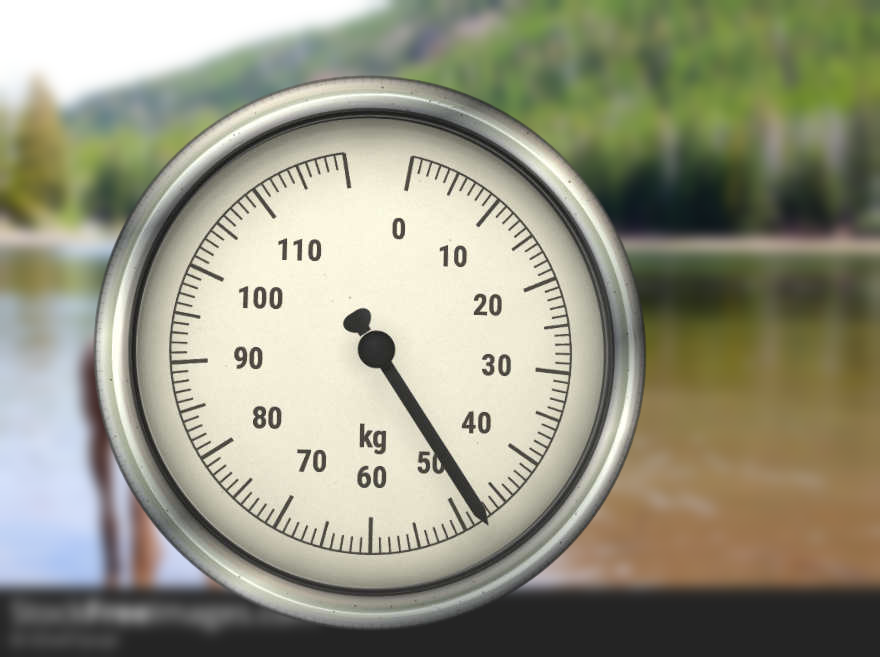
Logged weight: 48 kg
